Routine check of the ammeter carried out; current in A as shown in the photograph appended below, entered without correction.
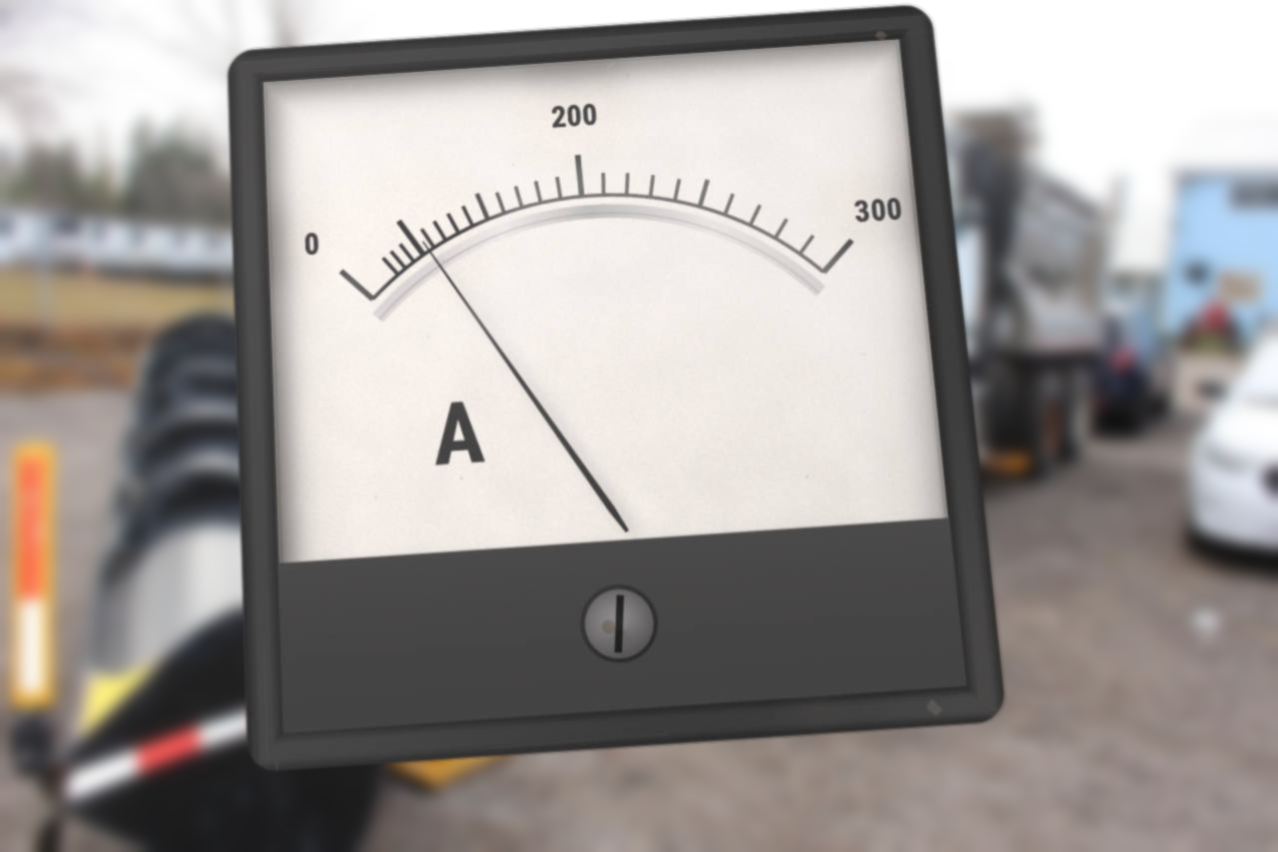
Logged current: 105 A
